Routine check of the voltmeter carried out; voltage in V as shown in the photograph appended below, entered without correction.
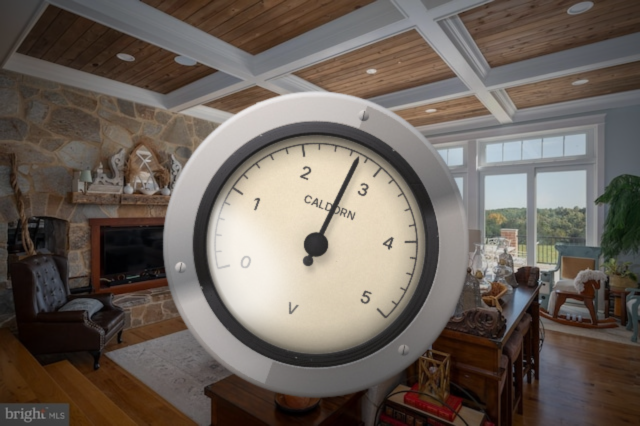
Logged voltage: 2.7 V
